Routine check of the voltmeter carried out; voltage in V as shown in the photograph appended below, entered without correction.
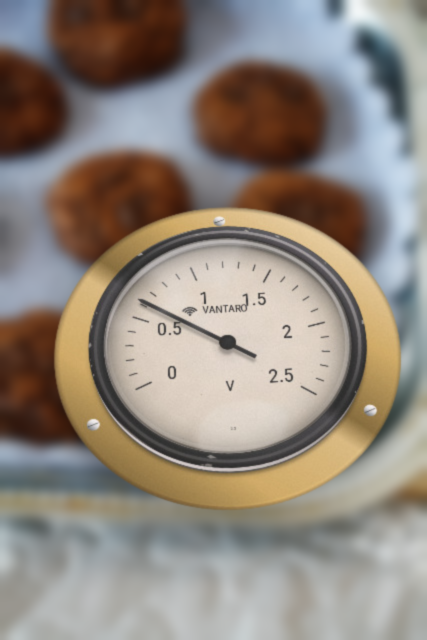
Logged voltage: 0.6 V
